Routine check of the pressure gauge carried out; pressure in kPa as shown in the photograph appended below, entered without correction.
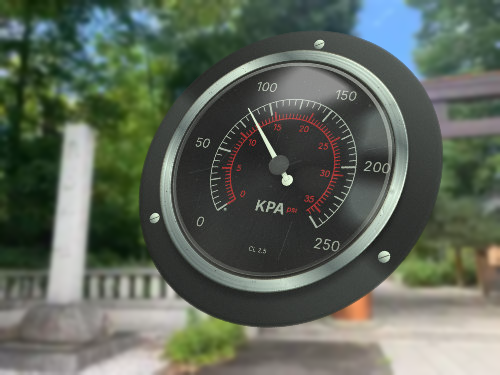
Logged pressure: 85 kPa
